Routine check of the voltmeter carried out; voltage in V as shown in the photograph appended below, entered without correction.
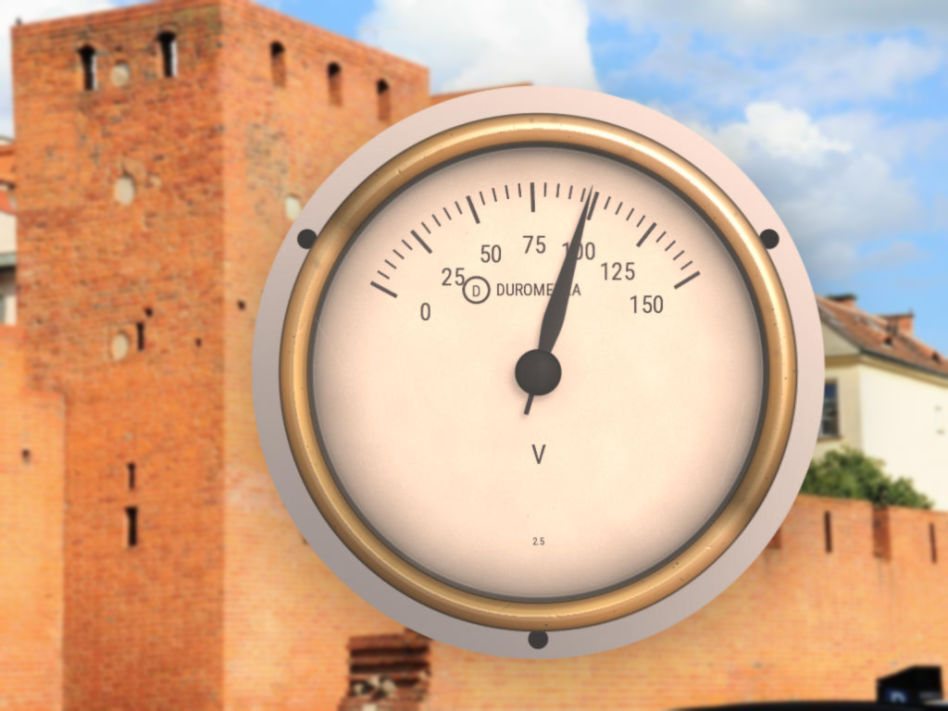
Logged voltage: 97.5 V
